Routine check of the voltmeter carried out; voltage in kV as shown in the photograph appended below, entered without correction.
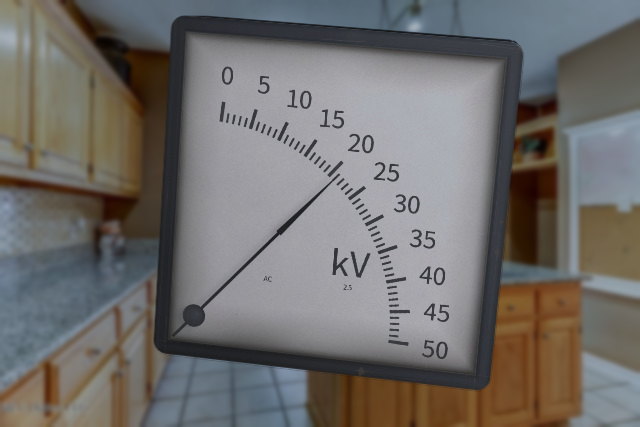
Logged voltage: 21 kV
